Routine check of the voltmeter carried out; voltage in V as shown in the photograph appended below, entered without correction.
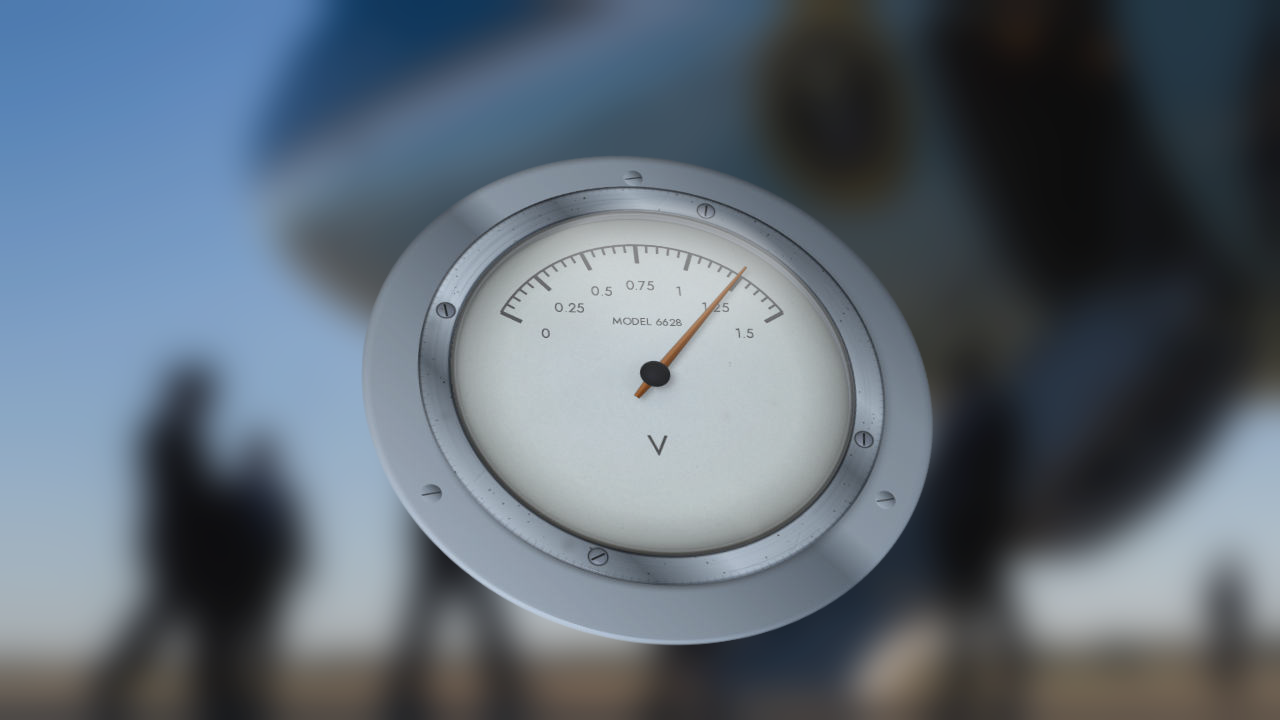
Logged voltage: 1.25 V
